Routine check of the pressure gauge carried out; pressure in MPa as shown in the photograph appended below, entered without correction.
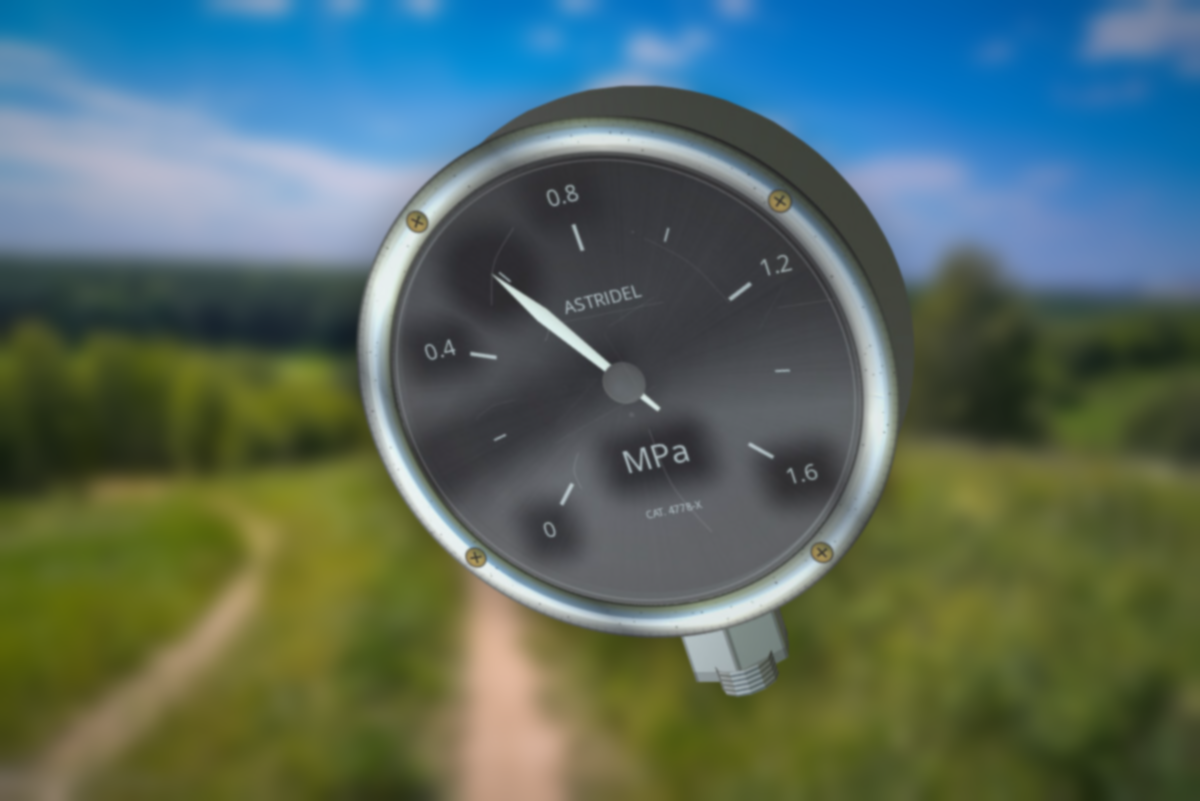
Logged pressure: 0.6 MPa
